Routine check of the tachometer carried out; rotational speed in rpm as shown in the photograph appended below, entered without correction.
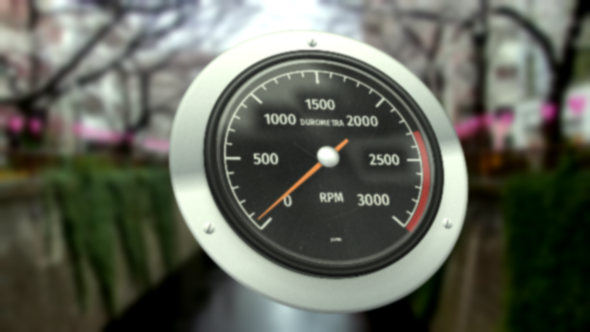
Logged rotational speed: 50 rpm
